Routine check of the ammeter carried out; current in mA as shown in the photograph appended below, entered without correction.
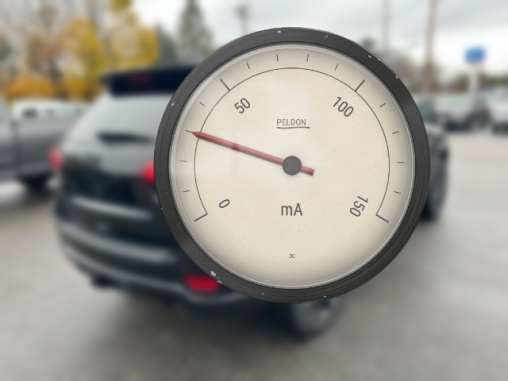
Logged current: 30 mA
